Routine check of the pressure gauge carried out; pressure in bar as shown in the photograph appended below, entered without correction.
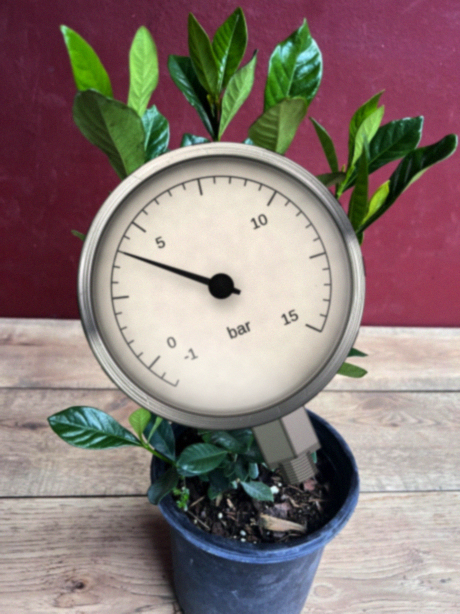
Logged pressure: 4 bar
